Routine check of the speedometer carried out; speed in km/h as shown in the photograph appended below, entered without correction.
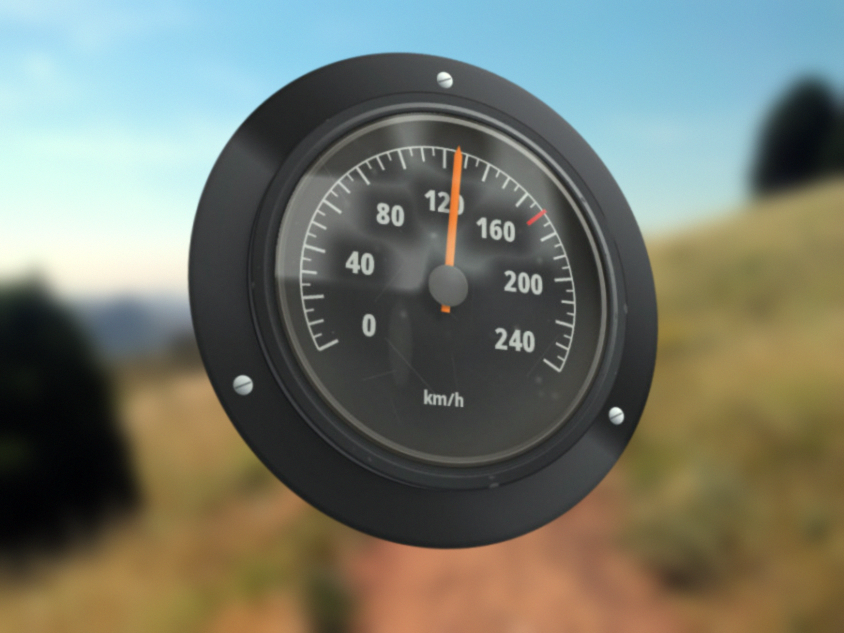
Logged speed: 125 km/h
